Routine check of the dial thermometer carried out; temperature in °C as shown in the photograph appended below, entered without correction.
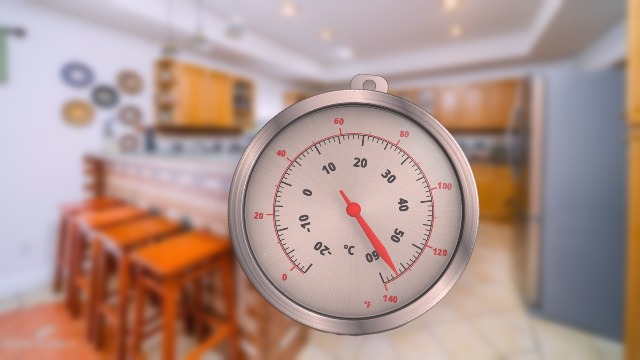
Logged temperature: 57 °C
